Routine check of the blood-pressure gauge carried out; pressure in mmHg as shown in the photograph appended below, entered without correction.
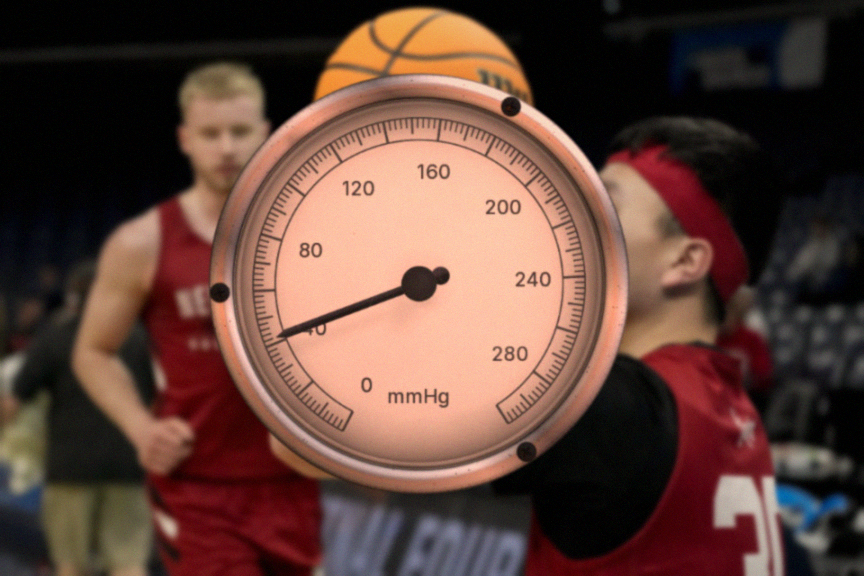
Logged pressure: 42 mmHg
